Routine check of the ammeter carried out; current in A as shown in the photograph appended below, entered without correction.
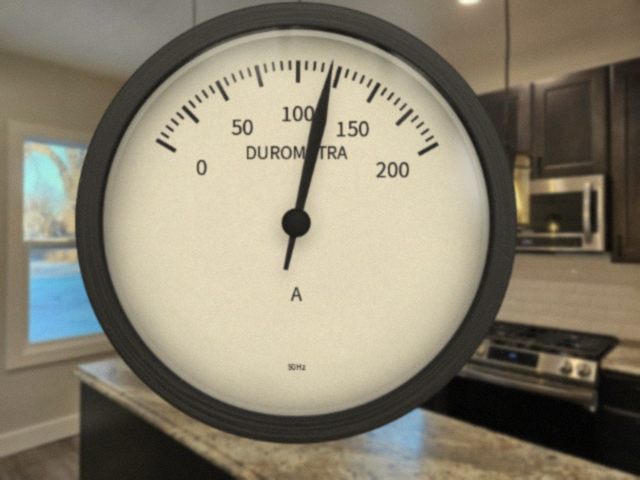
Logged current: 120 A
